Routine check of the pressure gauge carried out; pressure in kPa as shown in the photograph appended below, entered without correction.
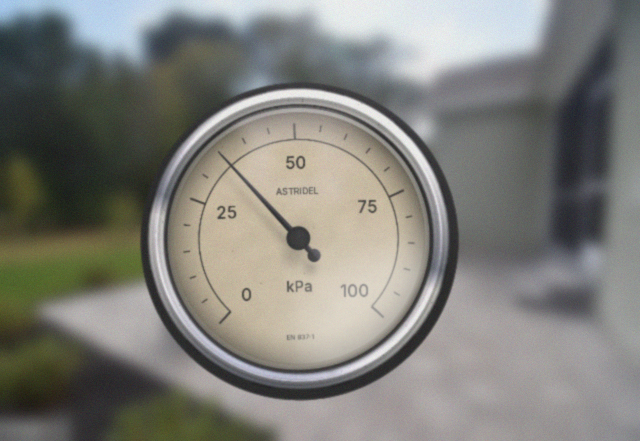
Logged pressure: 35 kPa
